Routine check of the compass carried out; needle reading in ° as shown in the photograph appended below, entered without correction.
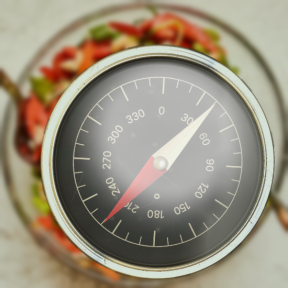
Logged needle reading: 220 °
